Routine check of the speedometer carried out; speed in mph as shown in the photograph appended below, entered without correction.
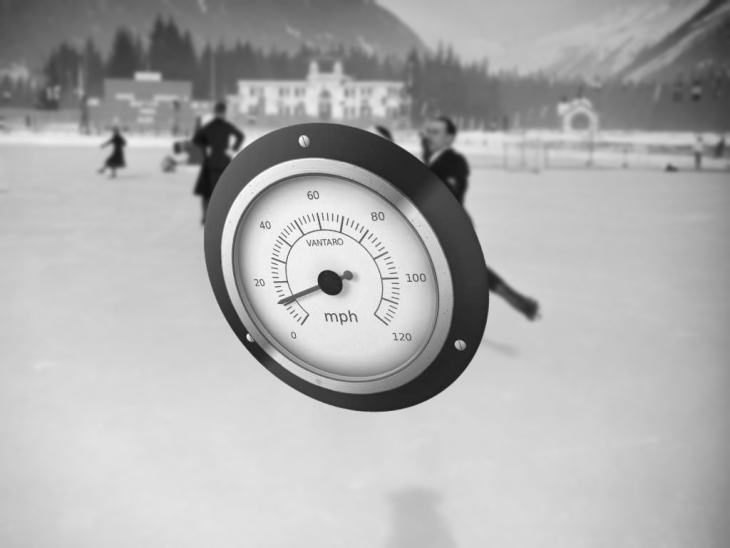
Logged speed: 12 mph
